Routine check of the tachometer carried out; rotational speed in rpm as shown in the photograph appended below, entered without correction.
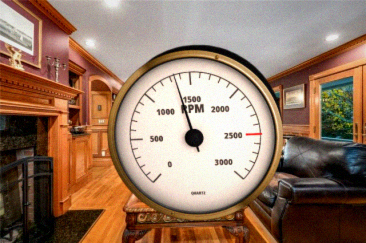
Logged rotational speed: 1350 rpm
